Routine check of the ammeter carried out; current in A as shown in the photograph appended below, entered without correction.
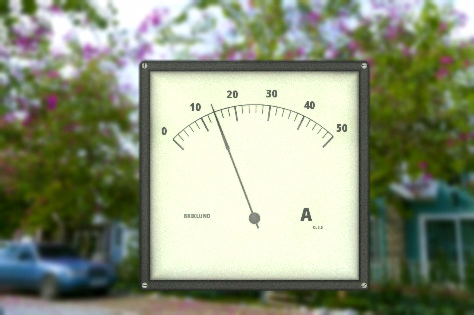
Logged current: 14 A
